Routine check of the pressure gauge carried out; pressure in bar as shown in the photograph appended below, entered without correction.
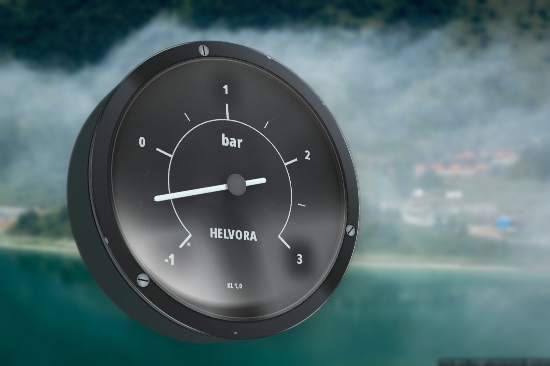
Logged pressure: -0.5 bar
